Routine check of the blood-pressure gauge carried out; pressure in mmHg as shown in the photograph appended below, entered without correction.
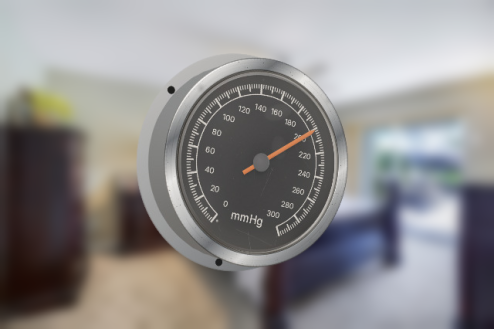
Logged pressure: 200 mmHg
